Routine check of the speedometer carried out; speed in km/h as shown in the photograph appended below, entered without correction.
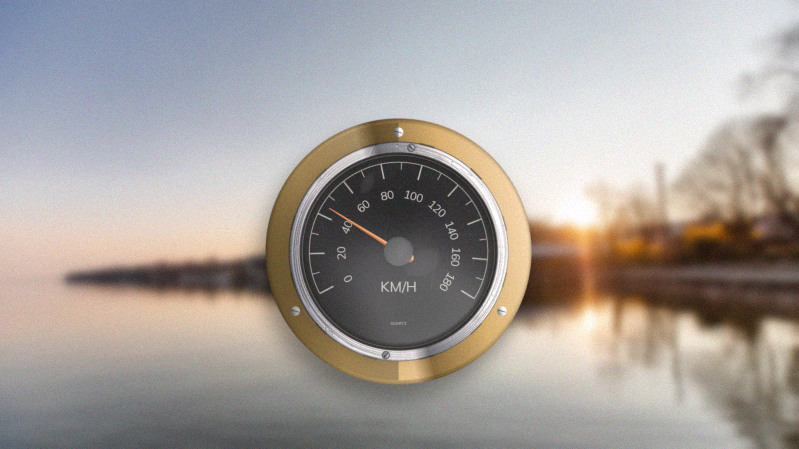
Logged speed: 45 km/h
